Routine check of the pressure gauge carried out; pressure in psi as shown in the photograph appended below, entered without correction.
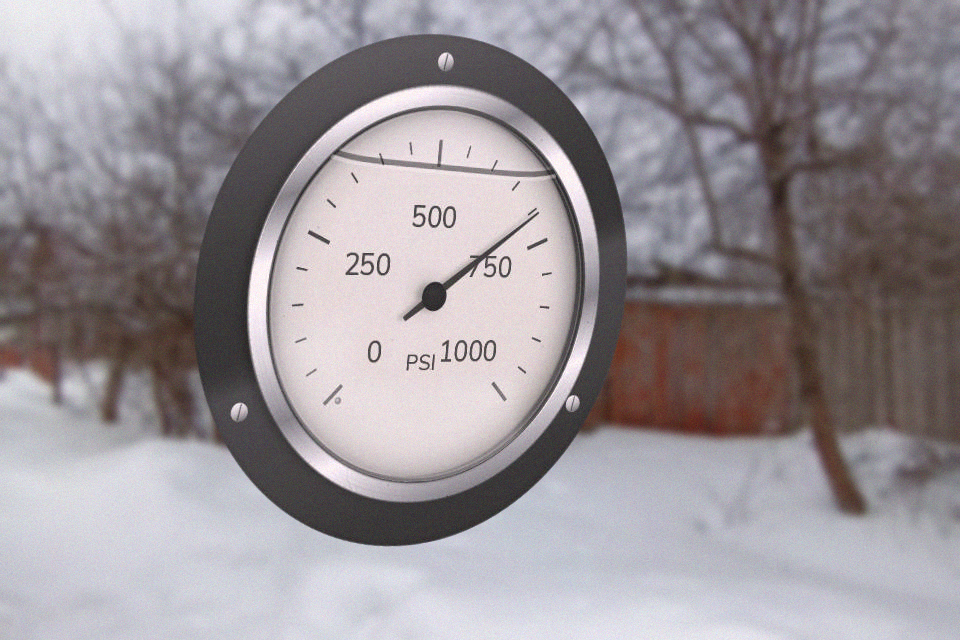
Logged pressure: 700 psi
